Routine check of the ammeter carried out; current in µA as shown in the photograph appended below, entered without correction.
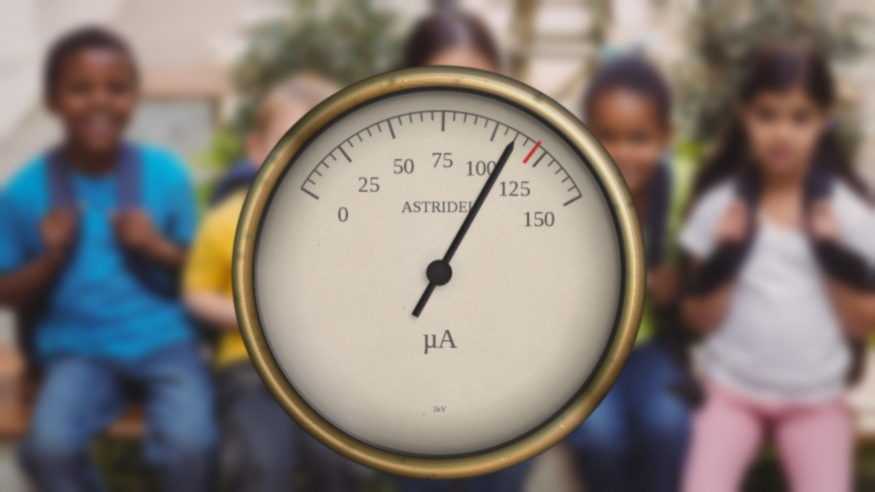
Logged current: 110 µA
